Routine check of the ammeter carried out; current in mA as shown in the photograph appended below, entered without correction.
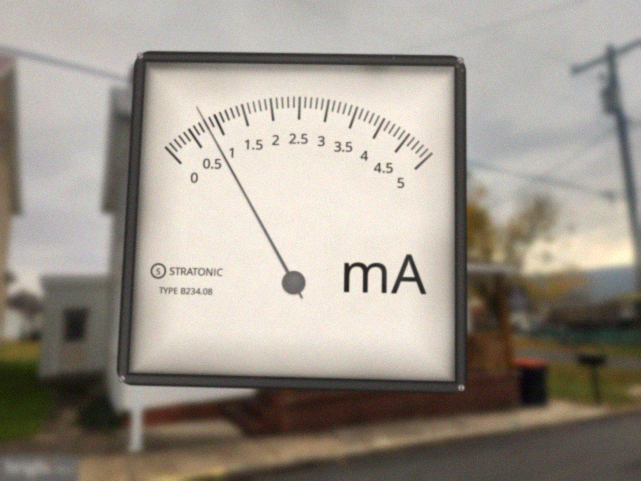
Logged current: 0.8 mA
